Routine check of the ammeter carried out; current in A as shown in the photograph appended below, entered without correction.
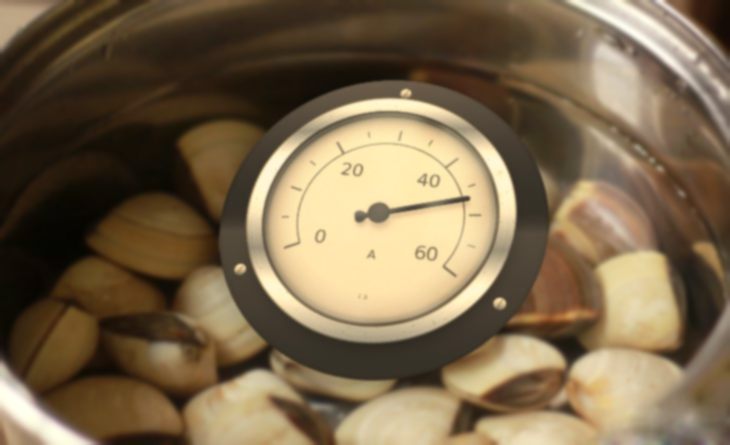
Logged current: 47.5 A
